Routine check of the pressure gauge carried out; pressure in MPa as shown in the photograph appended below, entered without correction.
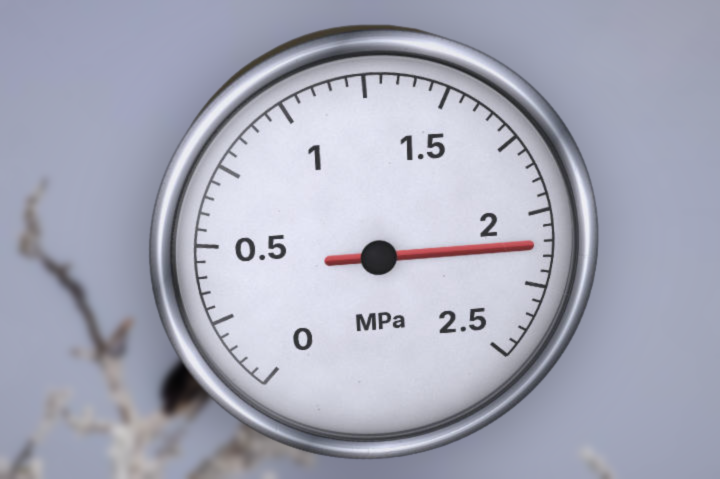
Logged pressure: 2.1 MPa
